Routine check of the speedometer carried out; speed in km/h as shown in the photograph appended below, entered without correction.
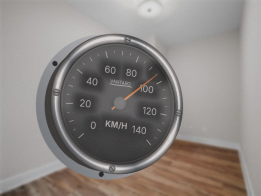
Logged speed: 95 km/h
